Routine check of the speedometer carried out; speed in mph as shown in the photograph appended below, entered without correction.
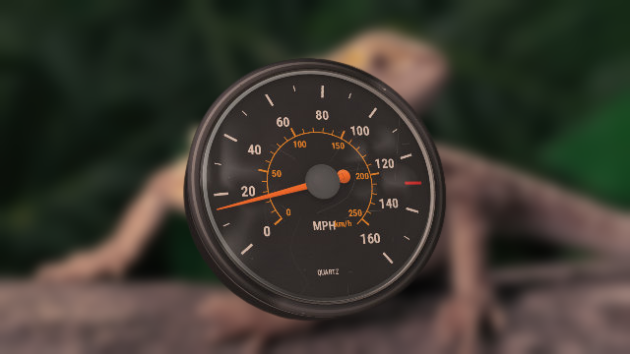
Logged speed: 15 mph
